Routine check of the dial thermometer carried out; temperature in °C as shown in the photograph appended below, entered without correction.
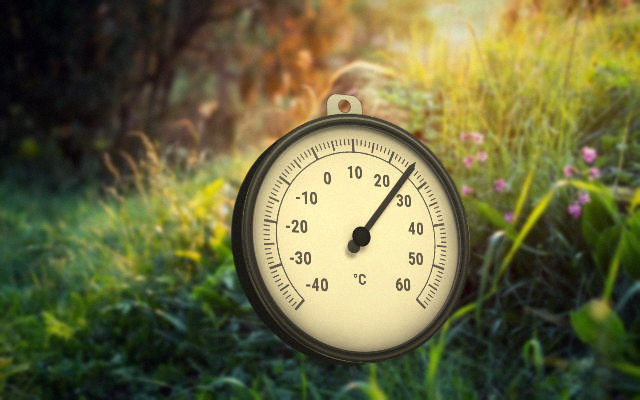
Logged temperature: 25 °C
